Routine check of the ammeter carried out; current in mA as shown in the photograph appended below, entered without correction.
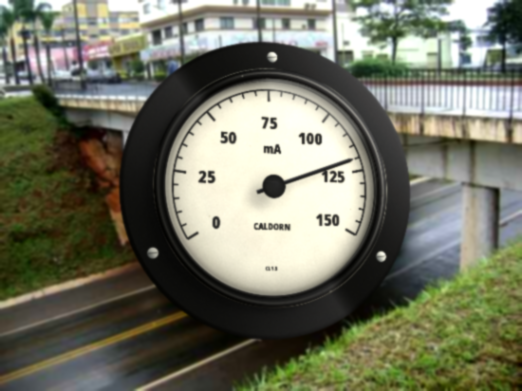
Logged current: 120 mA
